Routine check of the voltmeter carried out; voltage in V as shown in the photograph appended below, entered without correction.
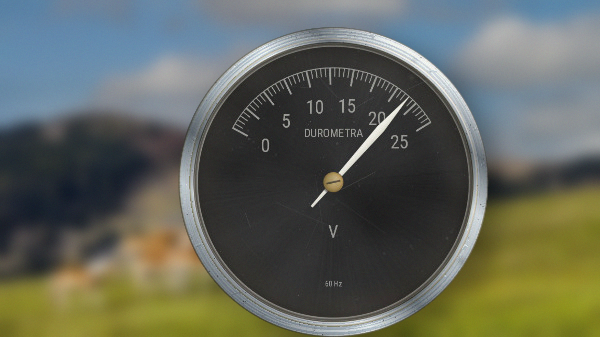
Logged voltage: 21.5 V
